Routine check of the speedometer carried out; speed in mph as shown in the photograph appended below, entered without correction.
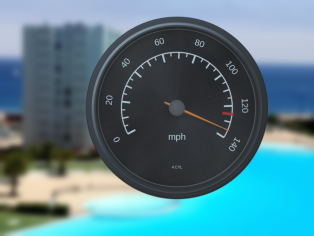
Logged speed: 135 mph
